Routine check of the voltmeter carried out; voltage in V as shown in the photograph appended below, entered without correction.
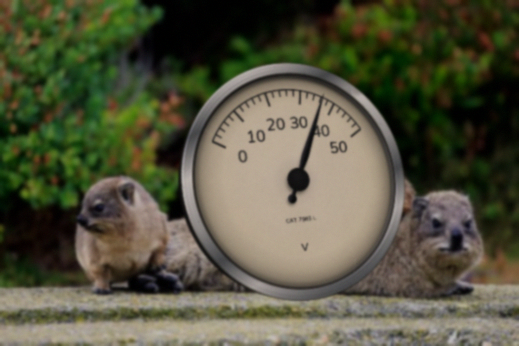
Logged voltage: 36 V
